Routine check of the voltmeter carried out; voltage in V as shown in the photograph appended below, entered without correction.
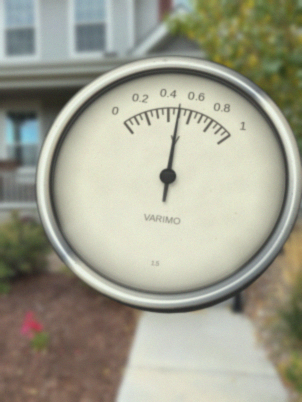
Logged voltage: 0.5 V
